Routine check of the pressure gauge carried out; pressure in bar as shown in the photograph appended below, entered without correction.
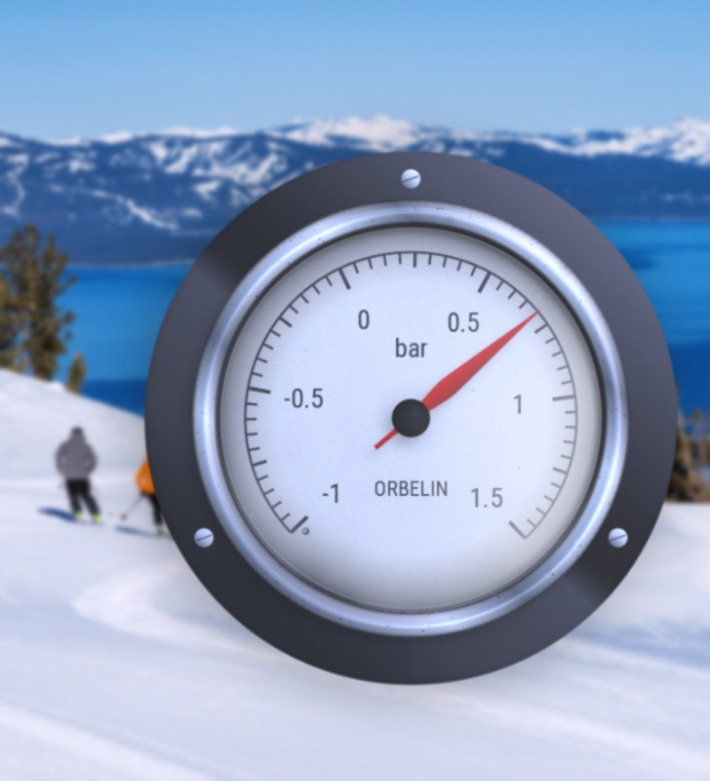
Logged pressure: 0.7 bar
